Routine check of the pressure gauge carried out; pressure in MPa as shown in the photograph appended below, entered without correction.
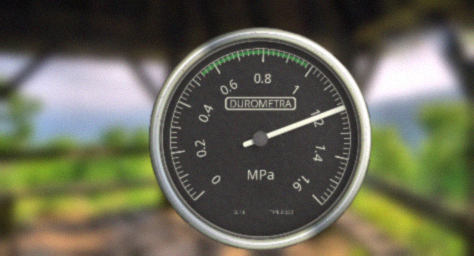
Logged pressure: 1.2 MPa
